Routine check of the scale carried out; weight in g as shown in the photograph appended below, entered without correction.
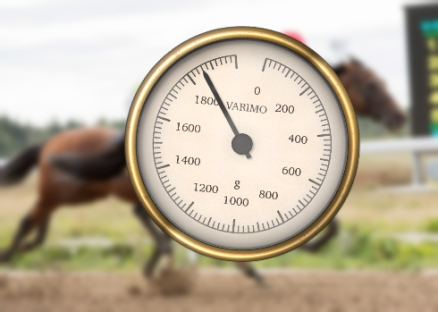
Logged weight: 1860 g
